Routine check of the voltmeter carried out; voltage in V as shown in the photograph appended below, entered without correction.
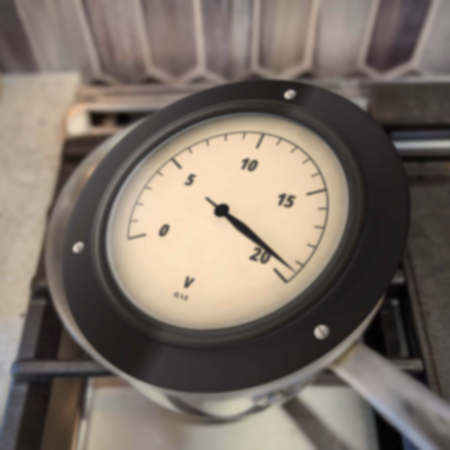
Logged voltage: 19.5 V
